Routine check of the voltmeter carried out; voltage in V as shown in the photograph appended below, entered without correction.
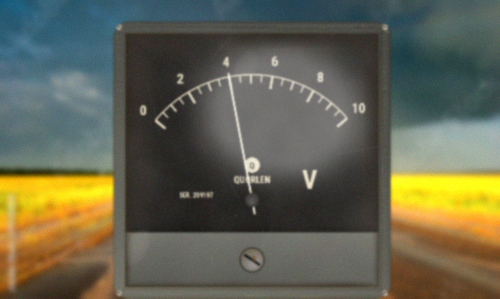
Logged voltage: 4 V
